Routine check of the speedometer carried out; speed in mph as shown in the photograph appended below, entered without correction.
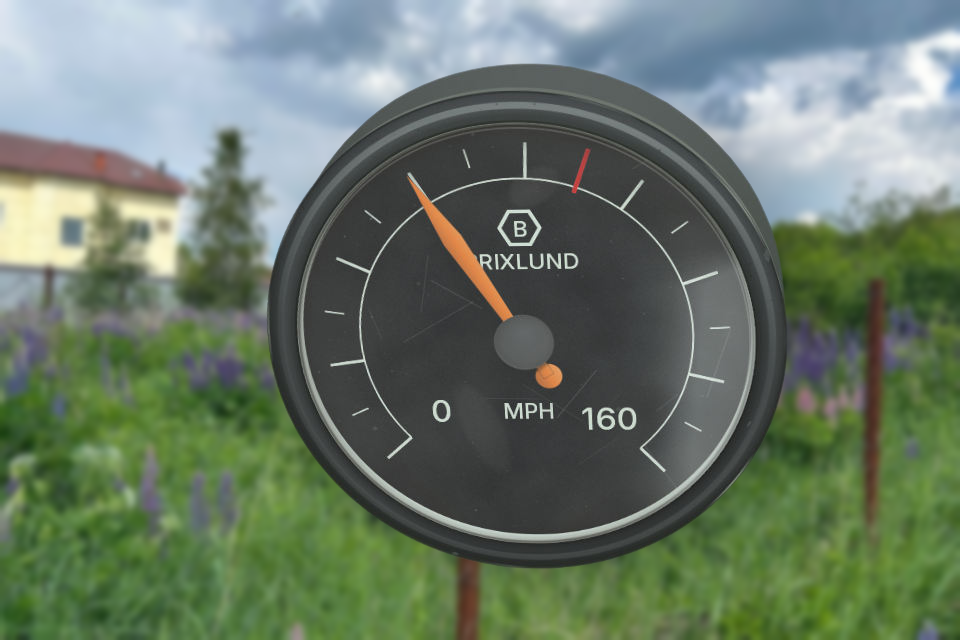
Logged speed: 60 mph
